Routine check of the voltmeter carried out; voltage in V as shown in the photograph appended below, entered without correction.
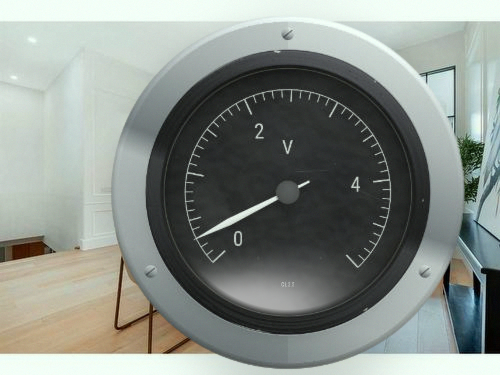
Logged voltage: 0.3 V
